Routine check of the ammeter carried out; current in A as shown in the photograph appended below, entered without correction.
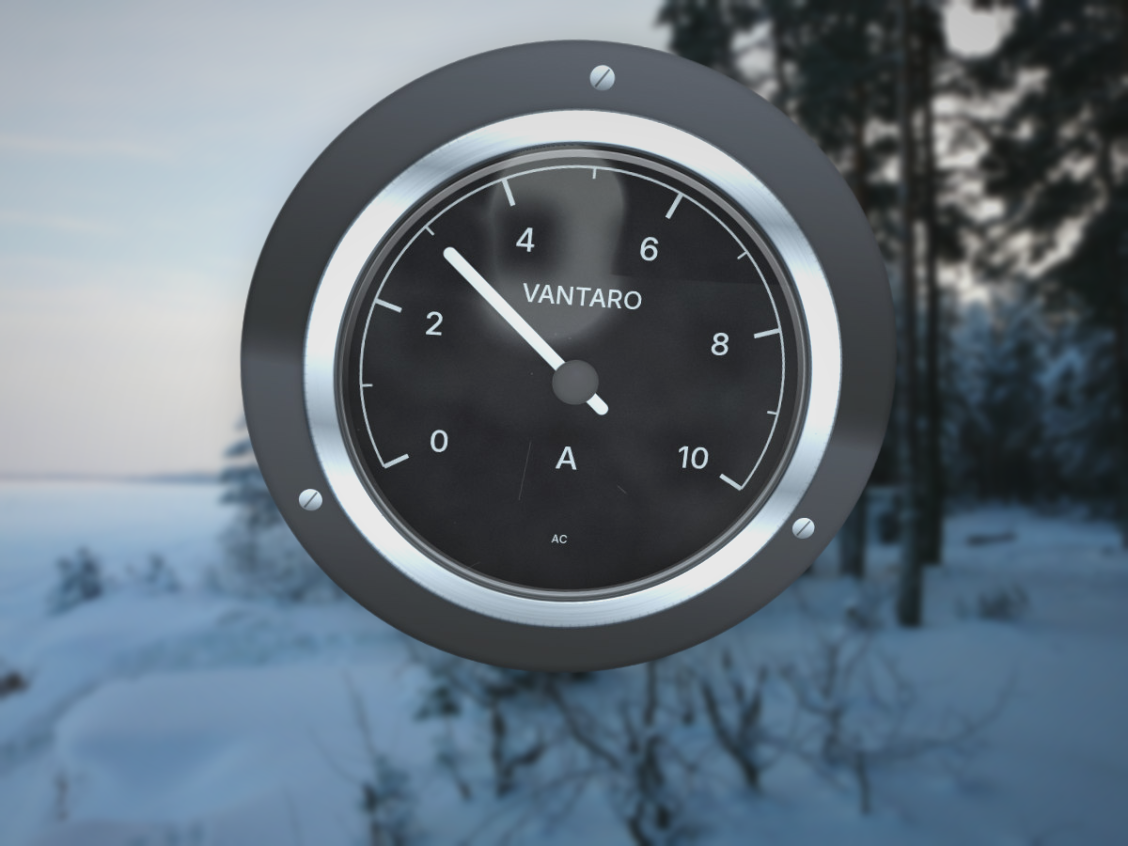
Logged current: 3 A
